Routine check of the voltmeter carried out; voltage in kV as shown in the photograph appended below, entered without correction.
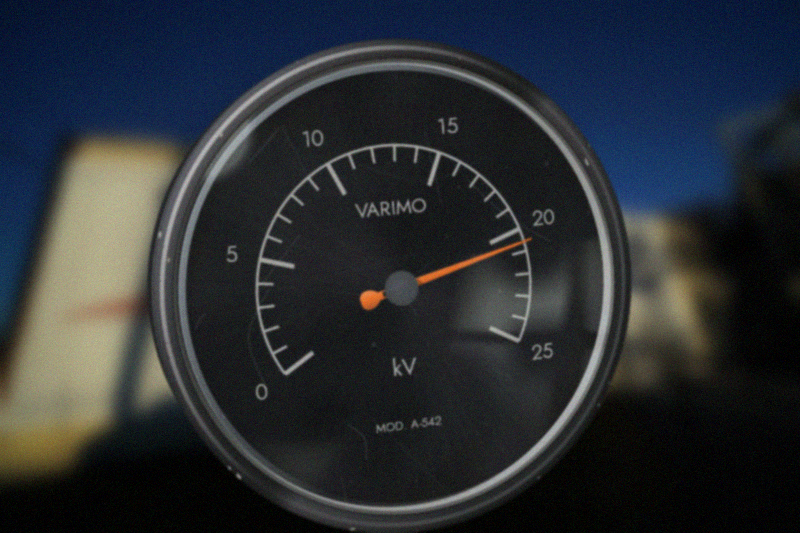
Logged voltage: 20.5 kV
